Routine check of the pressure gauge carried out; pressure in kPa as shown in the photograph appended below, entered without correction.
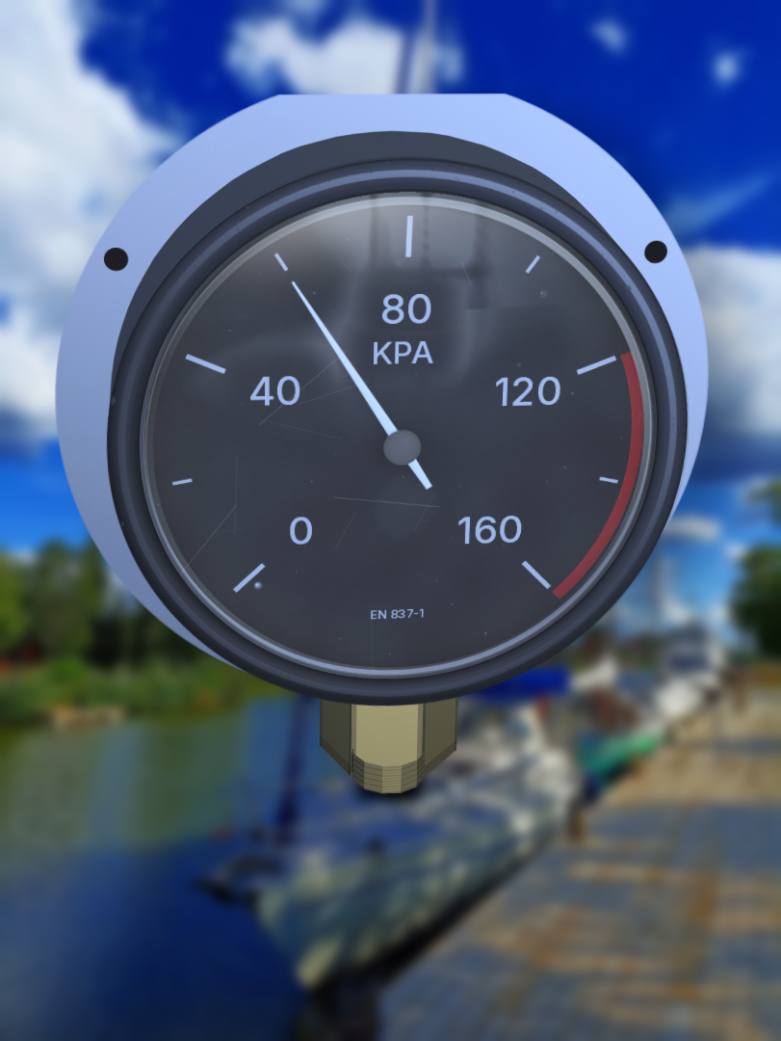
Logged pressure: 60 kPa
